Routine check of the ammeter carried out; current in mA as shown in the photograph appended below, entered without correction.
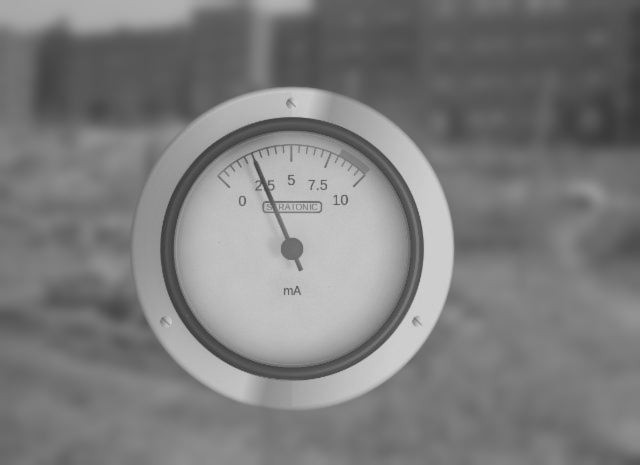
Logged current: 2.5 mA
